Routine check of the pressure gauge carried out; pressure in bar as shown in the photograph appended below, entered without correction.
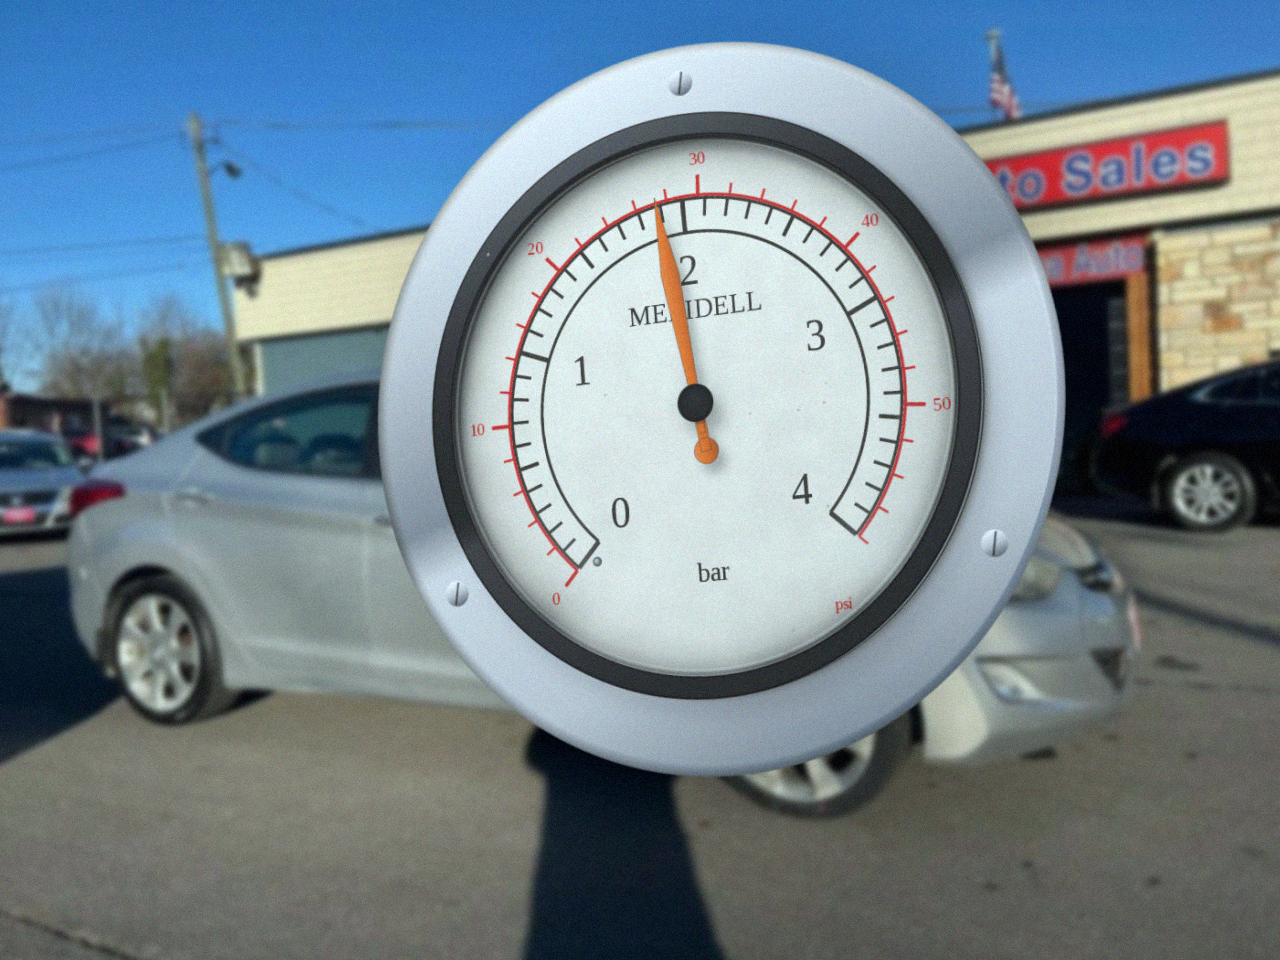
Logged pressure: 1.9 bar
